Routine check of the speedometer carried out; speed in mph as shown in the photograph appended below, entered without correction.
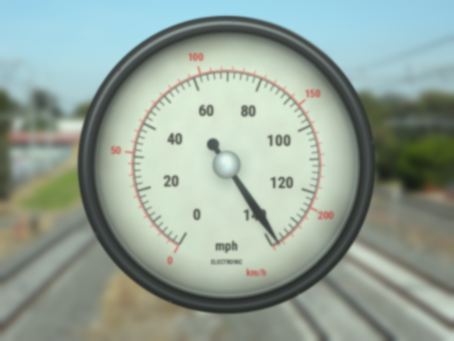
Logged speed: 138 mph
